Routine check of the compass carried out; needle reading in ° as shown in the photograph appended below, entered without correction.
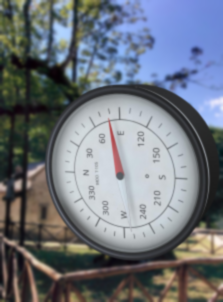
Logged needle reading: 80 °
